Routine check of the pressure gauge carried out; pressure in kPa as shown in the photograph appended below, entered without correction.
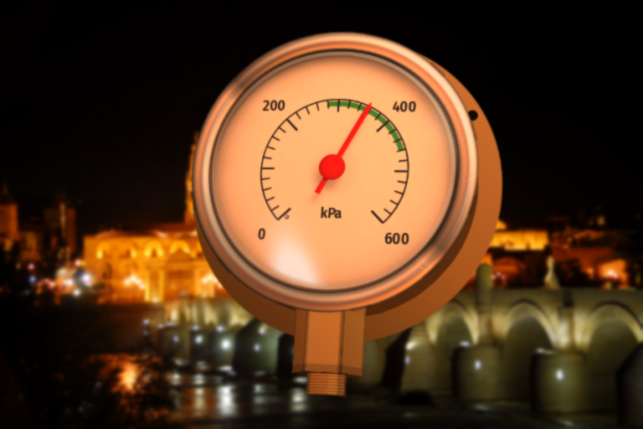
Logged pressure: 360 kPa
